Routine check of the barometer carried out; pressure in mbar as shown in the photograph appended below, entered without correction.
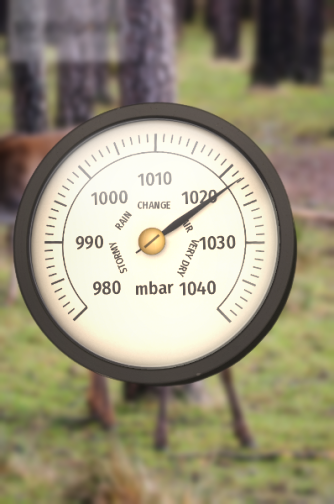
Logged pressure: 1022 mbar
